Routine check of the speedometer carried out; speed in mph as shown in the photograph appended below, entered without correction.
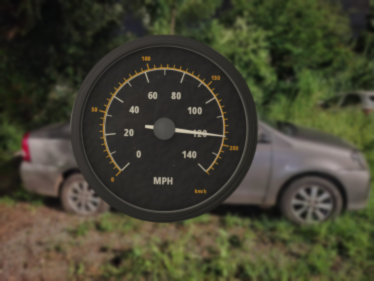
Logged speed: 120 mph
